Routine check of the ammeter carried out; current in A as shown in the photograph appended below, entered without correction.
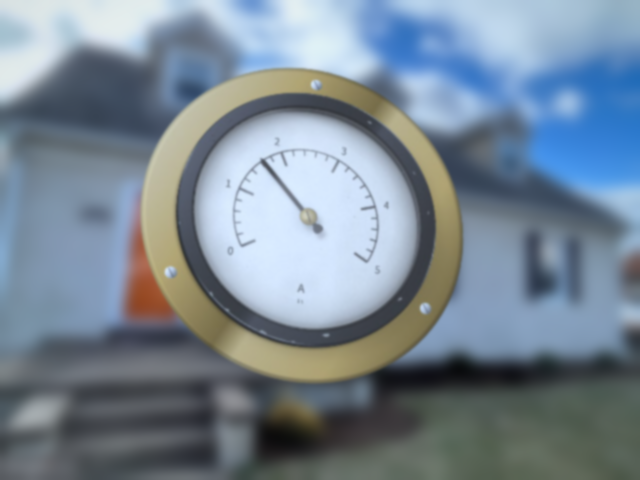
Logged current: 1.6 A
